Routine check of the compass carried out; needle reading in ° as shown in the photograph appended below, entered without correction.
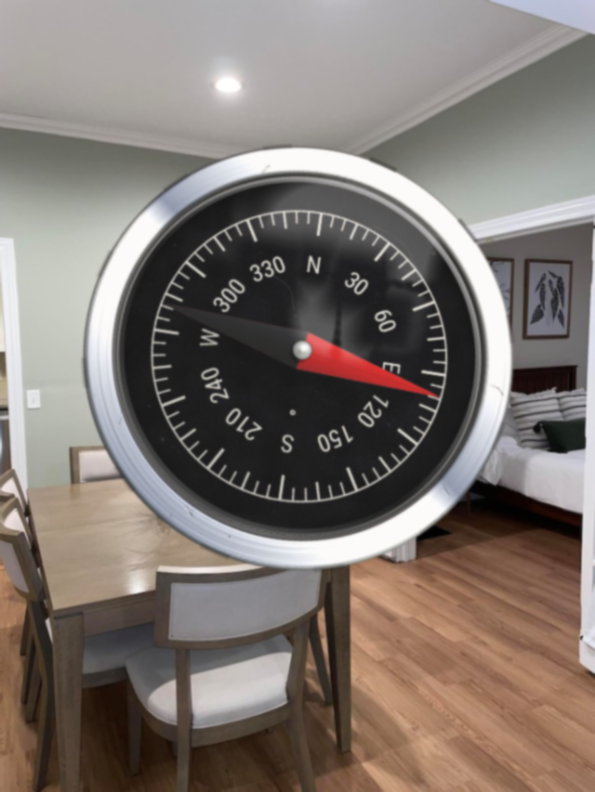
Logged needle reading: 100 °
